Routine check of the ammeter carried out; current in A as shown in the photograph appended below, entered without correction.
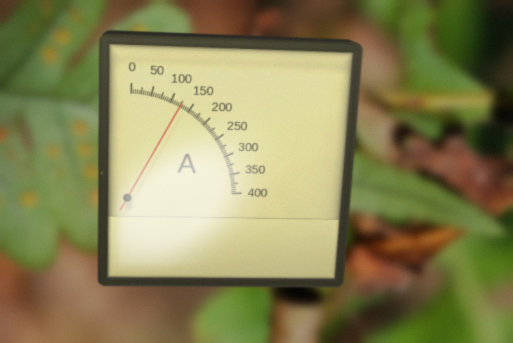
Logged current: 125 A
